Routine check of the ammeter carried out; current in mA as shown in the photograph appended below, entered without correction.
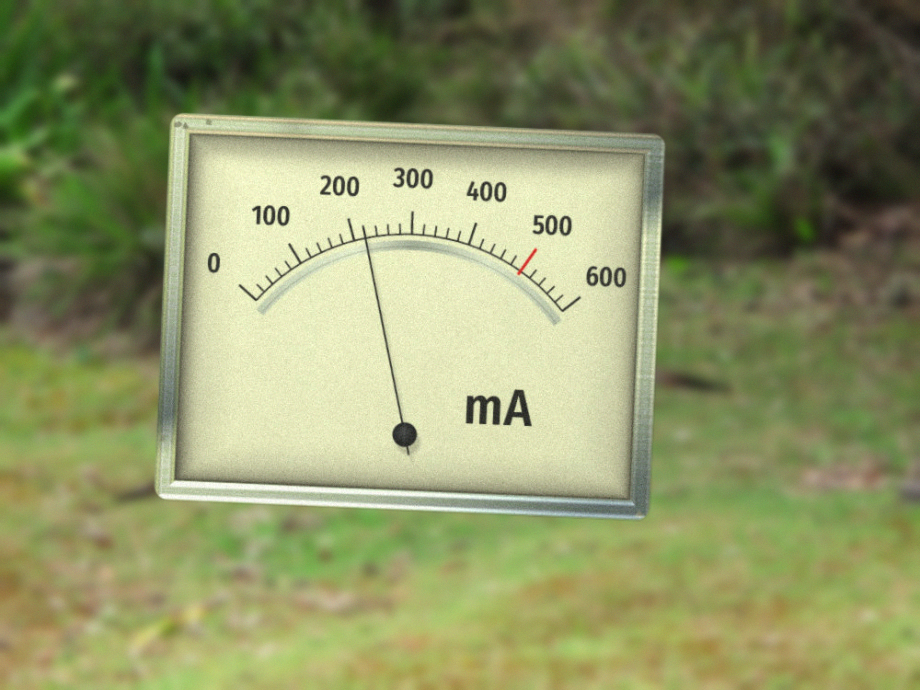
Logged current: 220 mA
